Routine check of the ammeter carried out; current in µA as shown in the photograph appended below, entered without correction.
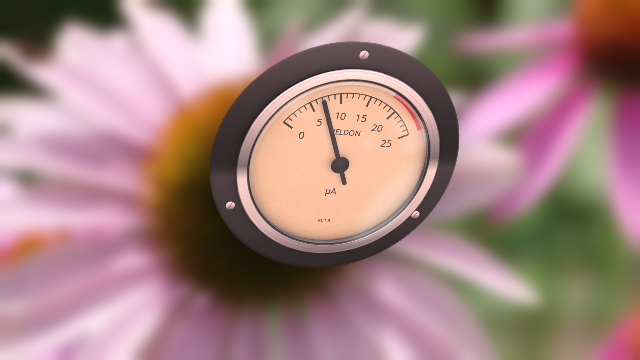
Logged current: 7 µA
